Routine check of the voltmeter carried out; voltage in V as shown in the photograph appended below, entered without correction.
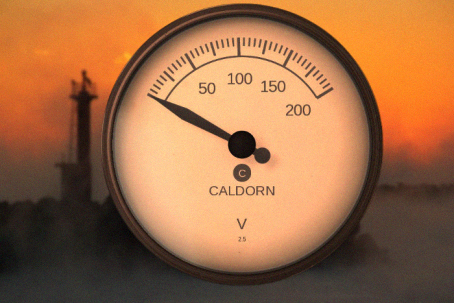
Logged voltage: 0 V
